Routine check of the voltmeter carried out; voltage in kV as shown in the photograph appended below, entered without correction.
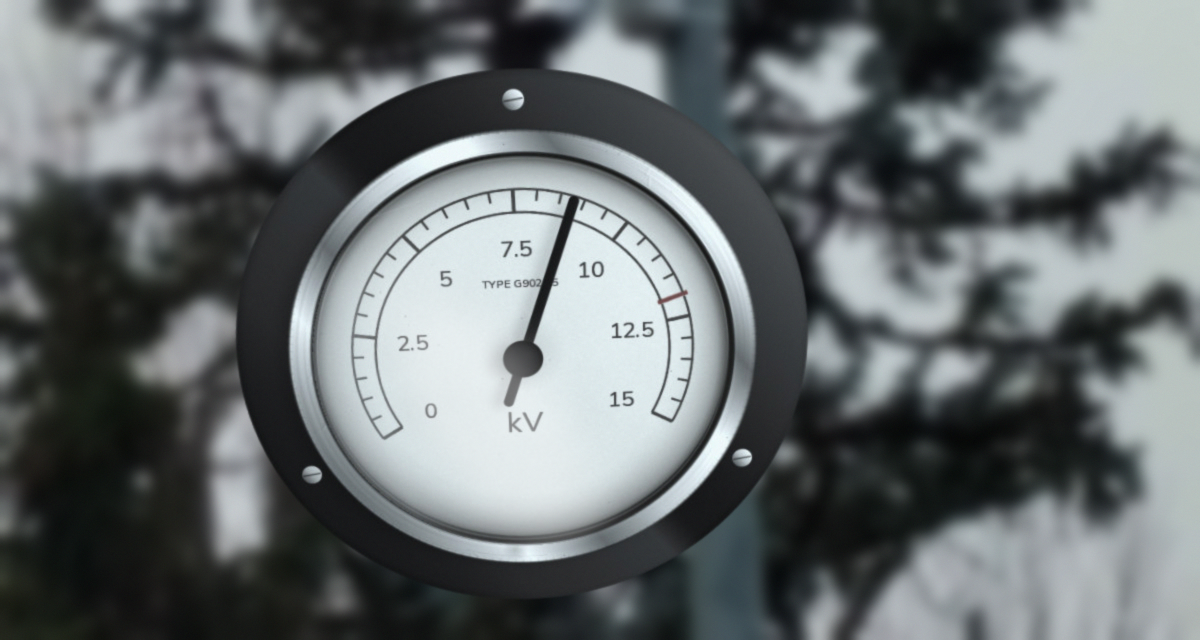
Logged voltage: 8.75 kV
